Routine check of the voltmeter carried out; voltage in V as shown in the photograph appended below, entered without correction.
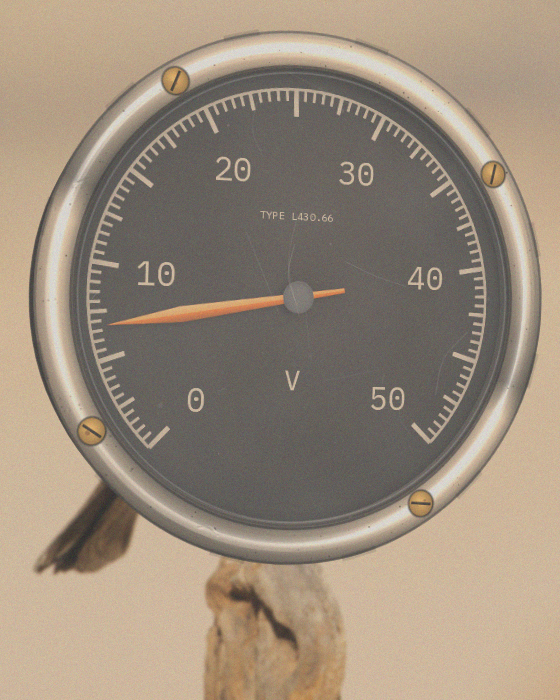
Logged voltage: 6.75 V
